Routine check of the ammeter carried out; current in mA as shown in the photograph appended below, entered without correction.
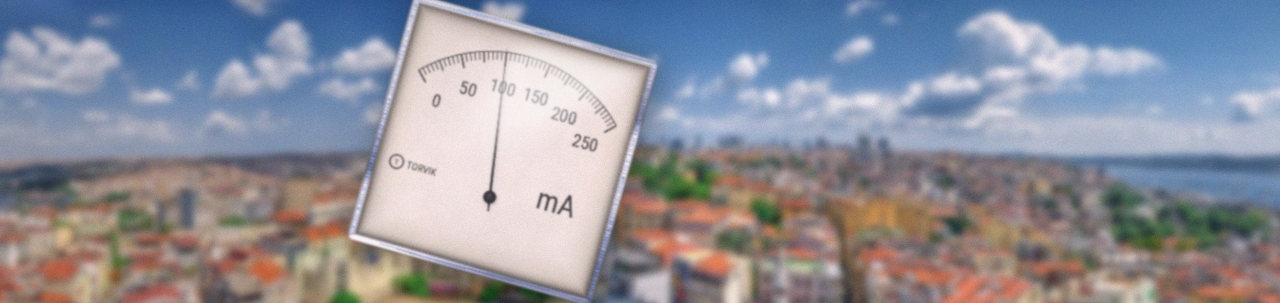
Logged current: 100 mA
